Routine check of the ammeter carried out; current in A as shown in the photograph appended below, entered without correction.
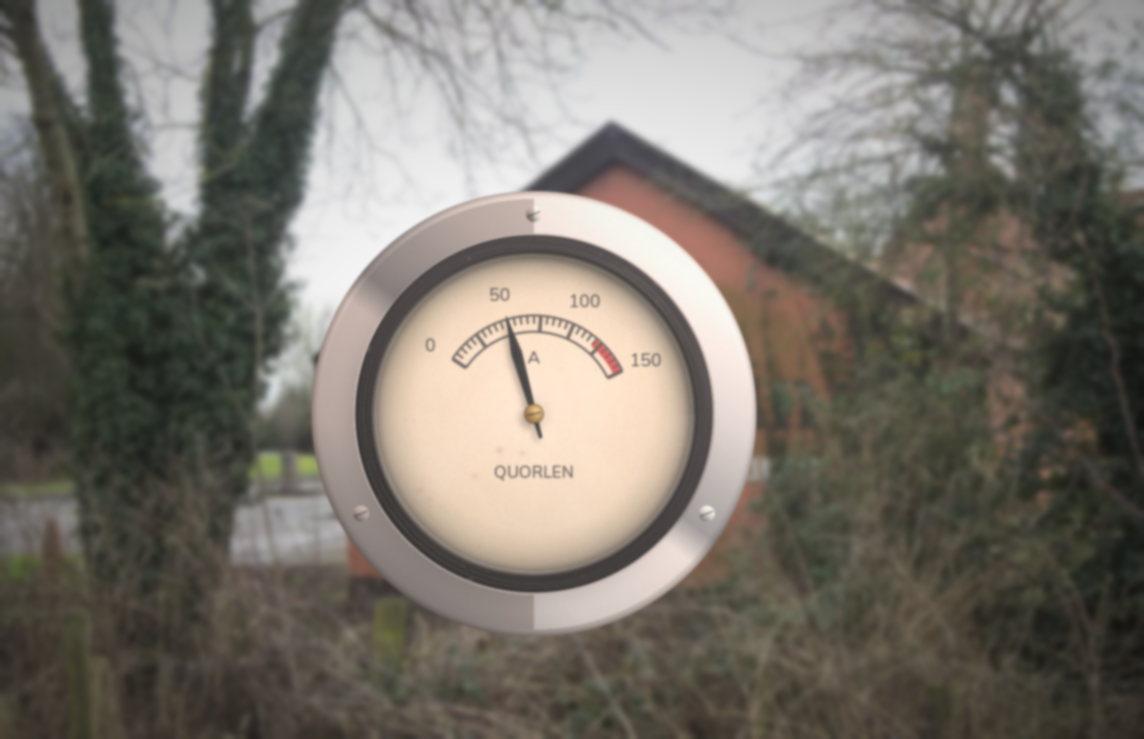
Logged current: 50 A
